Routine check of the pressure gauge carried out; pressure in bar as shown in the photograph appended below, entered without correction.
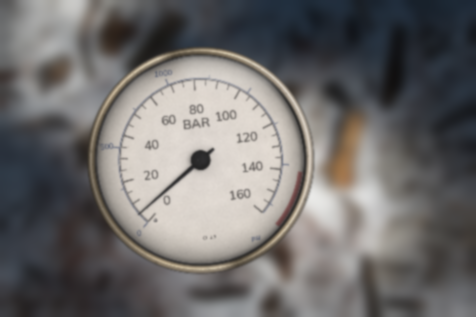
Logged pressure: 5 bar
